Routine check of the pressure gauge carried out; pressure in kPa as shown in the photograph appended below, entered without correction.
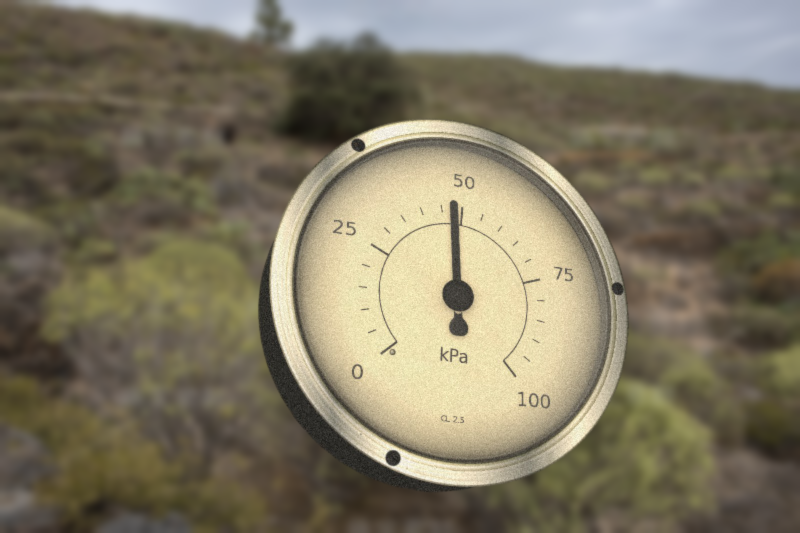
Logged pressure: 47.5 kPa
